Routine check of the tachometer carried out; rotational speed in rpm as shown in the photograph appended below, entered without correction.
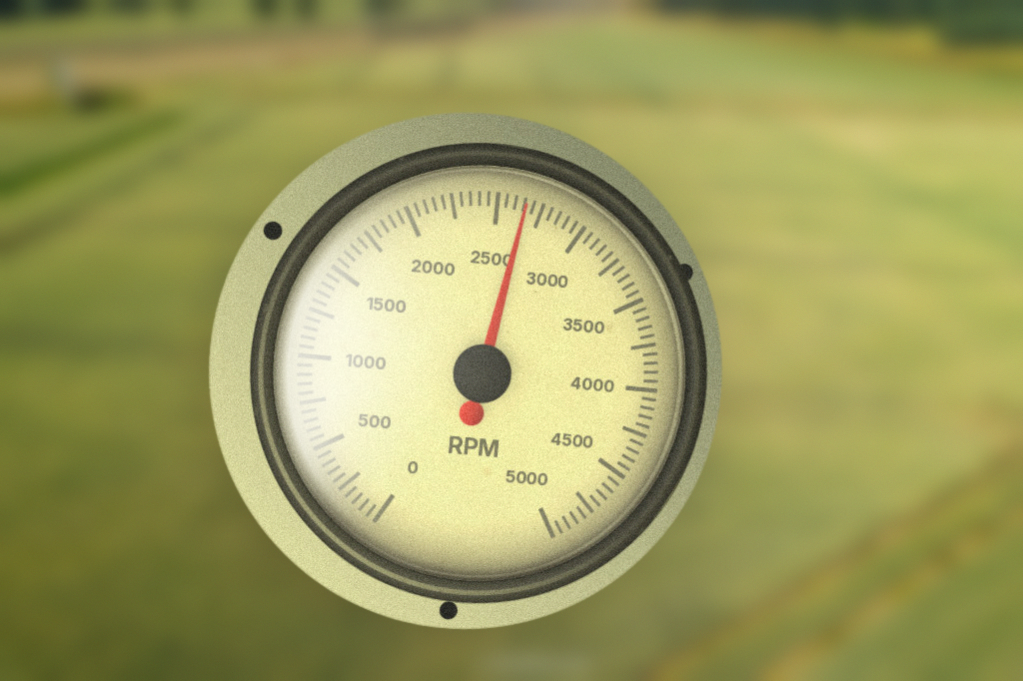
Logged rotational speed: 2650 rpm
